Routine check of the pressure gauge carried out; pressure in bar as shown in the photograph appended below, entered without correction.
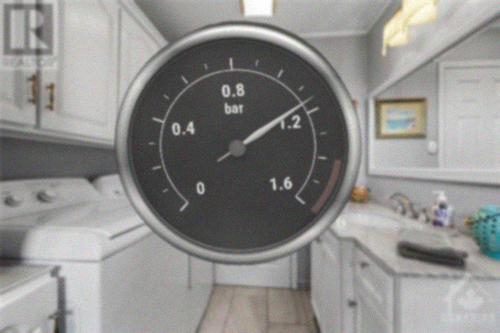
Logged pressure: 1.15 bar
